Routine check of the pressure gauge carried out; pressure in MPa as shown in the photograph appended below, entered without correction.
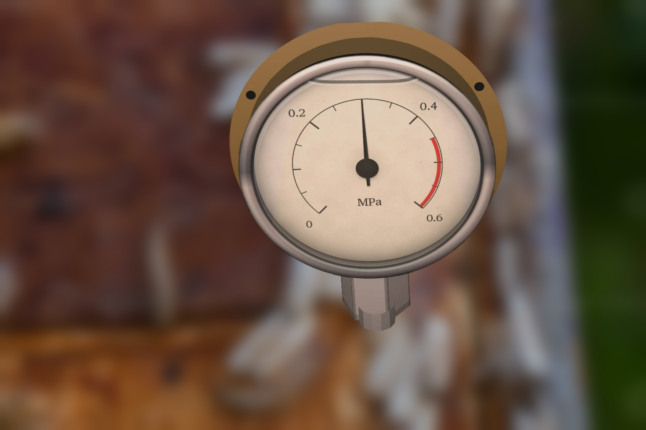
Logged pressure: 0.3 MPa
